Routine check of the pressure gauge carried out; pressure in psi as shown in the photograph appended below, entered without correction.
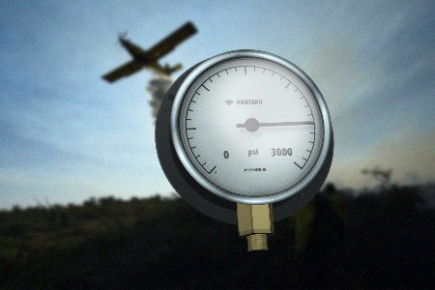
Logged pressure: 2500 psi
